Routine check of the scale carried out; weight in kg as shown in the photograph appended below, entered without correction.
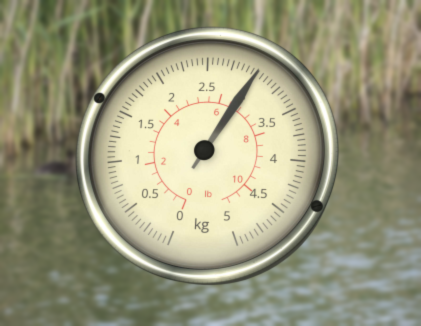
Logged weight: 3 kg
